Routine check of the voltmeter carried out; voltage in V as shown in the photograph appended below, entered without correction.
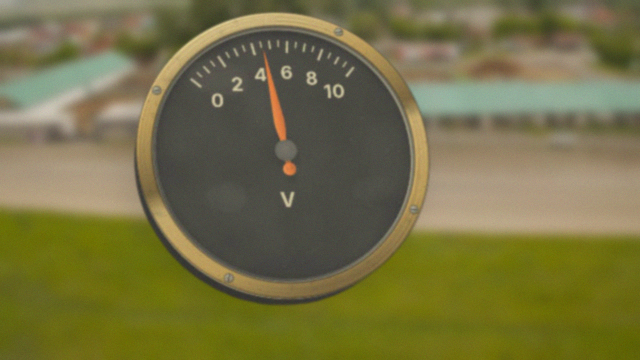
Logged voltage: 4.5 V
